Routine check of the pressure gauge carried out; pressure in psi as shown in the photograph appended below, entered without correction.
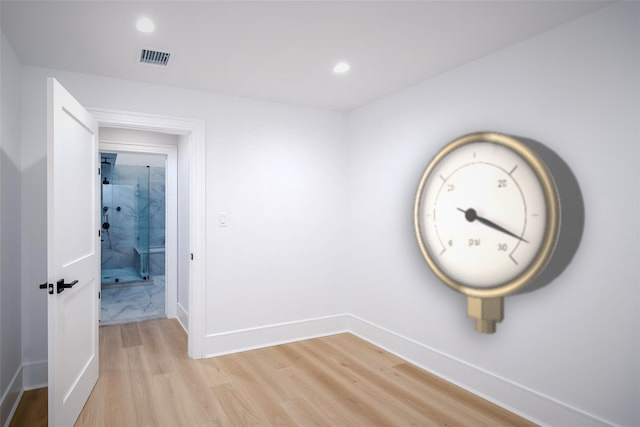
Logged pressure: 27.5 psi
